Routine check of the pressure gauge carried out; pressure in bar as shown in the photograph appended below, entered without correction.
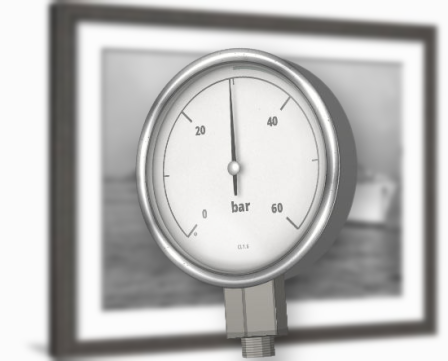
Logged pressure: 30 bar
